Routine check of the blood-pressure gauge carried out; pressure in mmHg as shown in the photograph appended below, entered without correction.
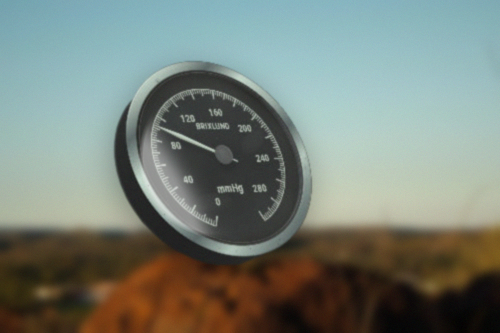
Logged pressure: 90 mmHg
